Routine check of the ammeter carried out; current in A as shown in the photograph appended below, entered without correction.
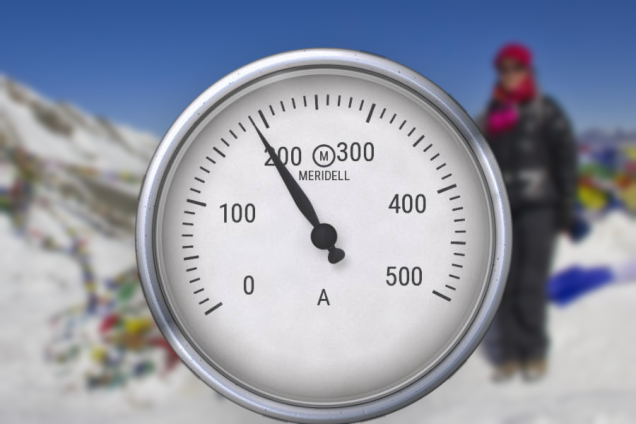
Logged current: 190 A
